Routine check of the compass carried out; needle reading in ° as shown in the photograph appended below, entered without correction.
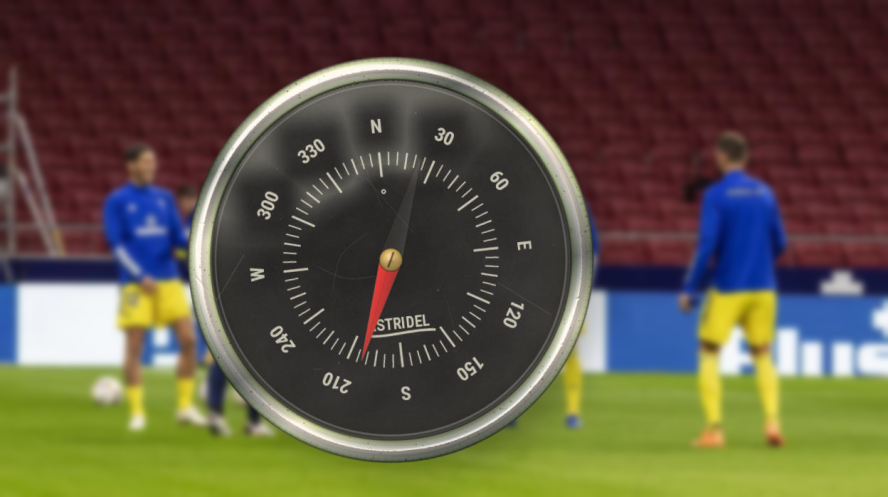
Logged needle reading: 202.5 °
